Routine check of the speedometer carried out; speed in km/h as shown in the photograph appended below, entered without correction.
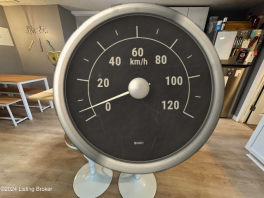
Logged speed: 5 km/h
